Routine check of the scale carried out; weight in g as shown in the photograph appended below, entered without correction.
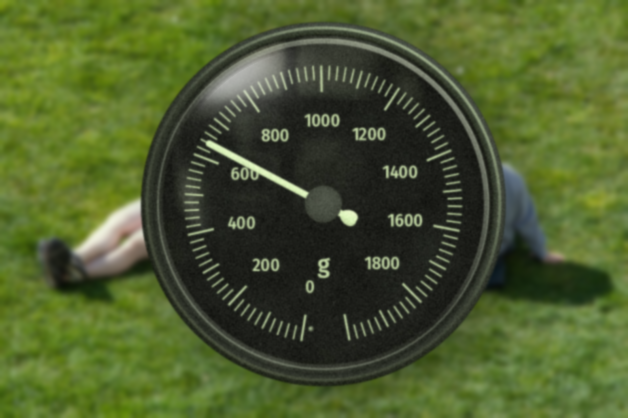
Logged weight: 640 g
